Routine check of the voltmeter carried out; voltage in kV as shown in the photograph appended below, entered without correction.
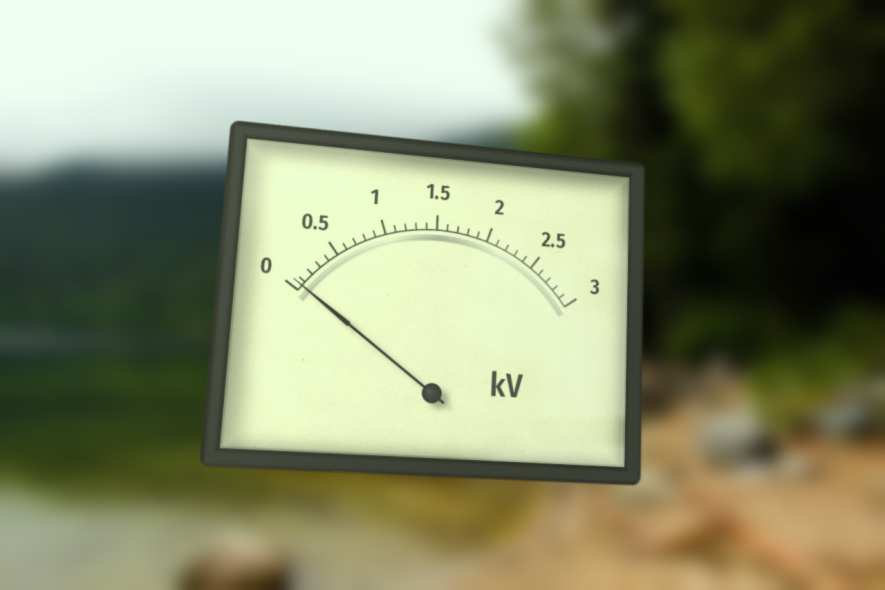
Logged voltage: 0.05 kV
